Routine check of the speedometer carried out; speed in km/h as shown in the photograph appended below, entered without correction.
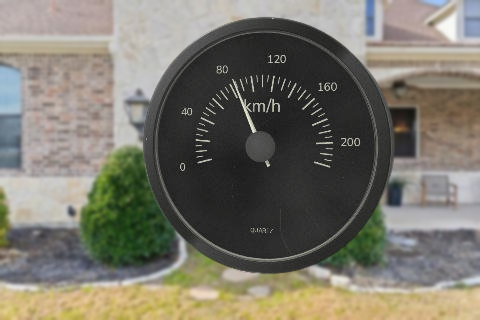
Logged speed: 85 km/h
